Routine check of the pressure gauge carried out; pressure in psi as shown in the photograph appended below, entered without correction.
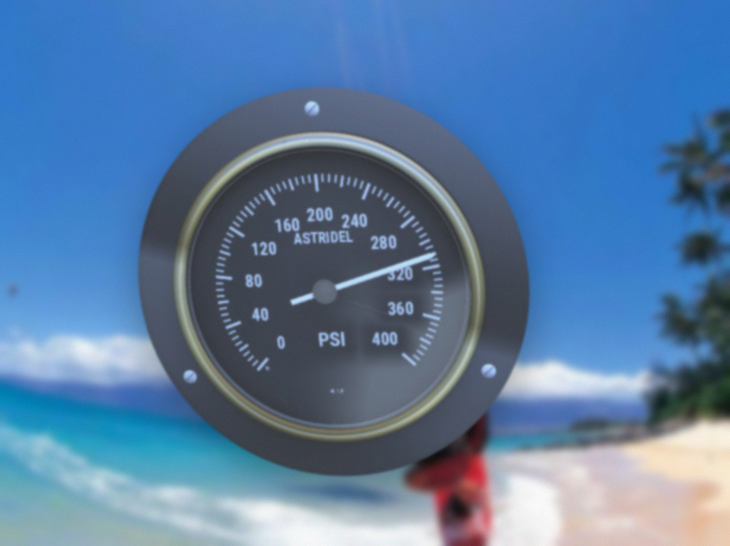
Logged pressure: 310 psi
